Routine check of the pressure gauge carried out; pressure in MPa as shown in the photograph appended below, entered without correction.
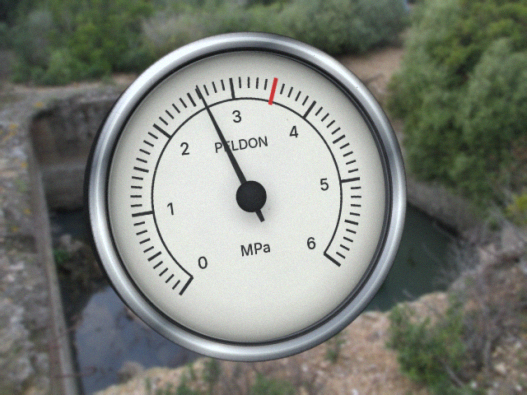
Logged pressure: 2.6 MPa
